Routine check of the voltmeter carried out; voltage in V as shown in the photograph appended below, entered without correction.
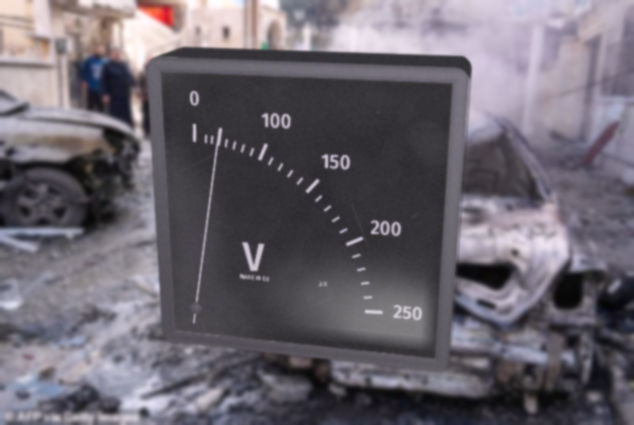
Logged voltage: 50 V
